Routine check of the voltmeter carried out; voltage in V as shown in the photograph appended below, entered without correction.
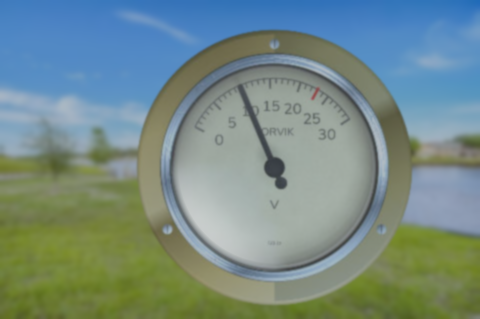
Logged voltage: 10 V
